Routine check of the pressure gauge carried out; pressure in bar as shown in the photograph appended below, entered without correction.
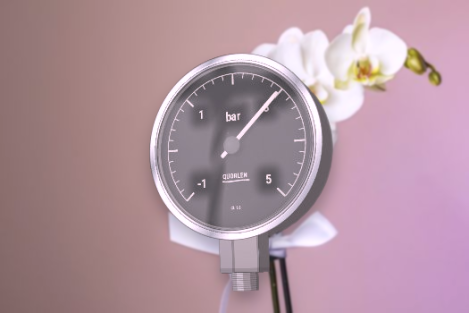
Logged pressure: 3 bar
